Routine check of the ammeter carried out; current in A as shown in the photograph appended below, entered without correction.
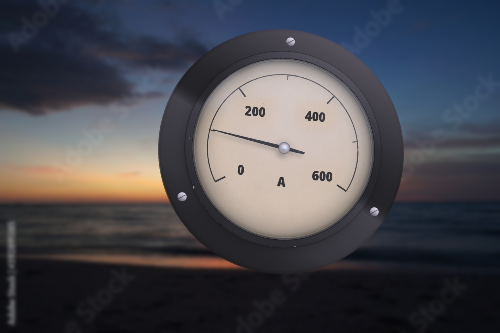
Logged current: 100 A
